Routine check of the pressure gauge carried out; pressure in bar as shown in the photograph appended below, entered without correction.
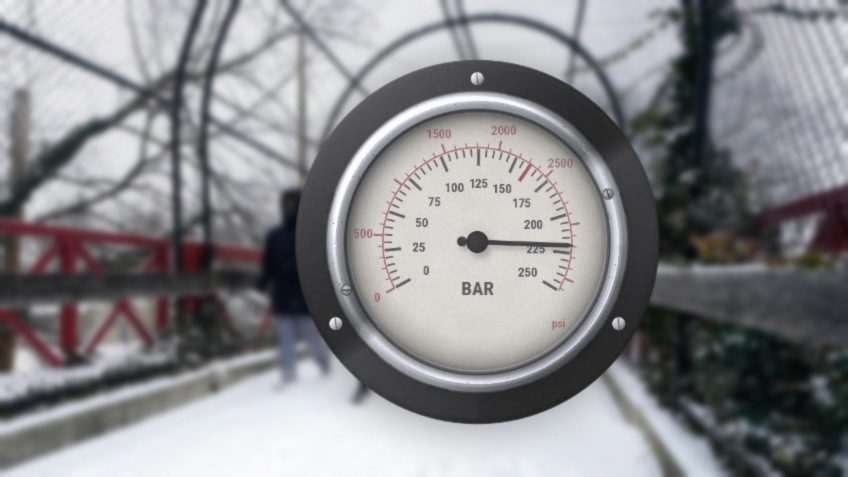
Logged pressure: 220 bar
